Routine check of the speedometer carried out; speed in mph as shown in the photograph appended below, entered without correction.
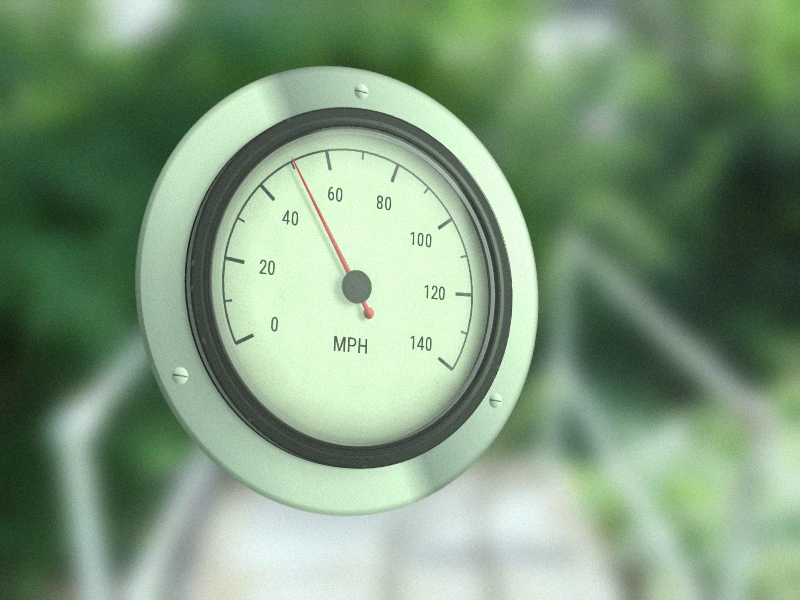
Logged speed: 50 mph
